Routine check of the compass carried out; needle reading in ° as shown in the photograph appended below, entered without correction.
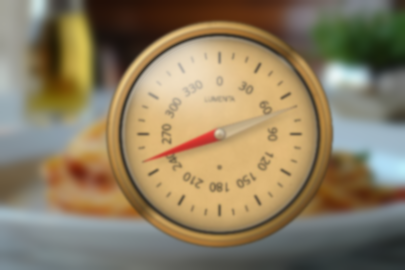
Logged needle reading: 250 °
